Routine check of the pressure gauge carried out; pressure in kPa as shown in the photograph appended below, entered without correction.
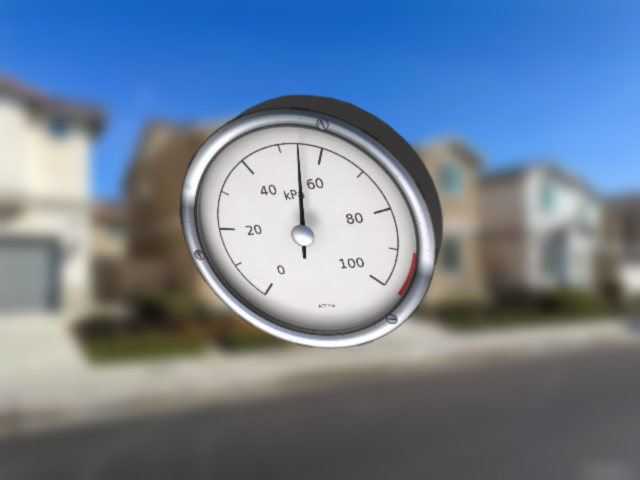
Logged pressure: 55 kPa
